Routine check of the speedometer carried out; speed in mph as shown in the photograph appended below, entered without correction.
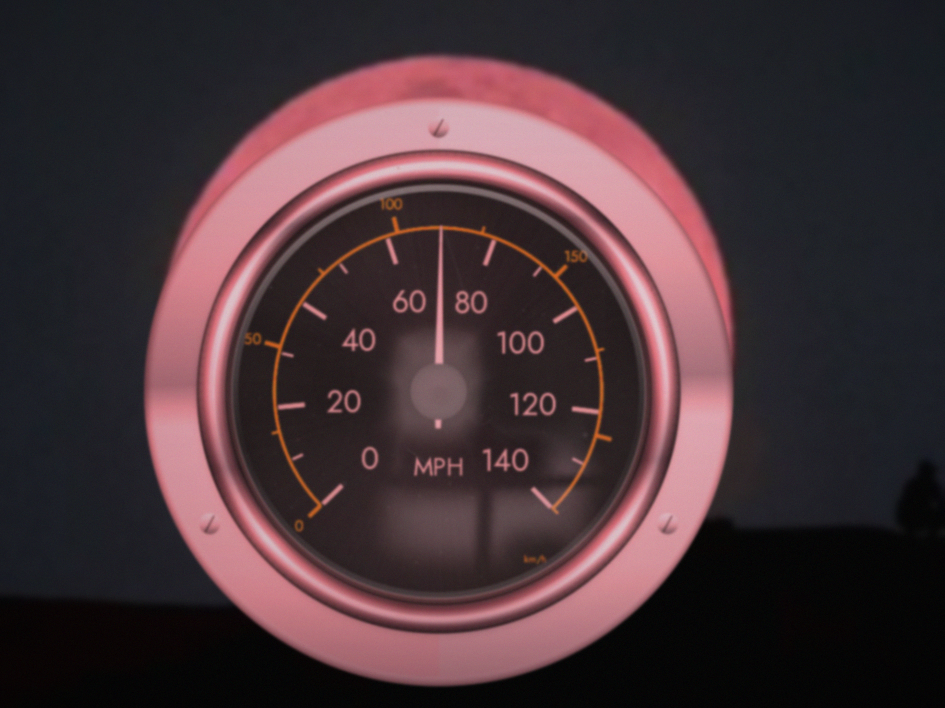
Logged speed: 70 mph
